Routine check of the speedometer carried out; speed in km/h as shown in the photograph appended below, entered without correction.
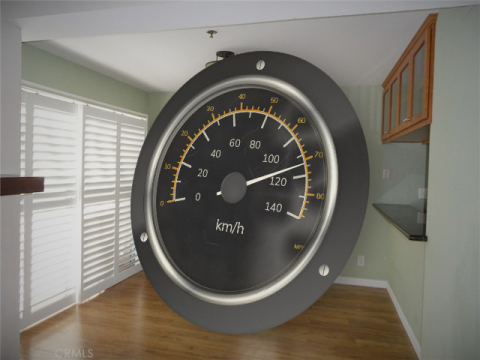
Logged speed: 115 km/h
